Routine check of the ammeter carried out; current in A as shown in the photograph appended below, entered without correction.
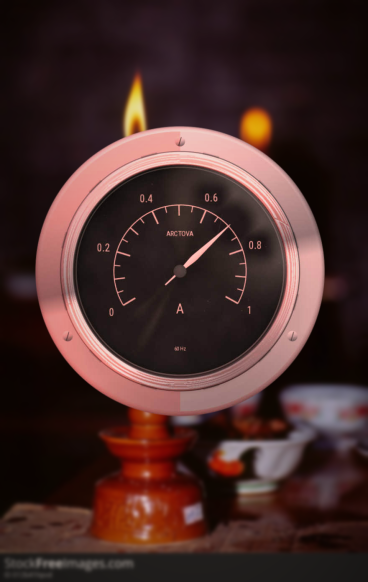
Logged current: 0.7 A
